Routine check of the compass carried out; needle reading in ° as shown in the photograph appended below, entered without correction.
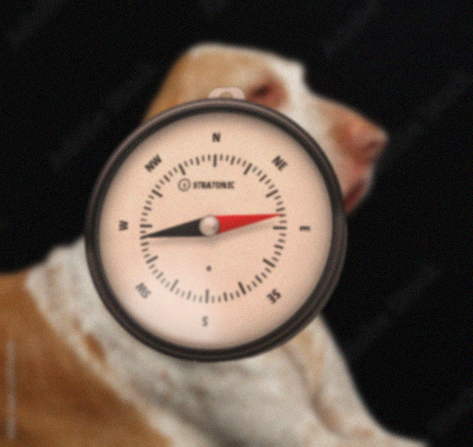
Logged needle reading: 80 °
